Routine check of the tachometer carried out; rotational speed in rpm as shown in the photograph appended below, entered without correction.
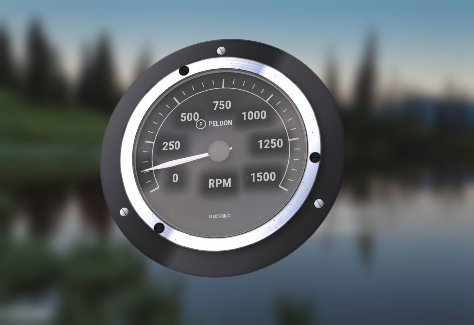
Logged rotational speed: 100 rpm
